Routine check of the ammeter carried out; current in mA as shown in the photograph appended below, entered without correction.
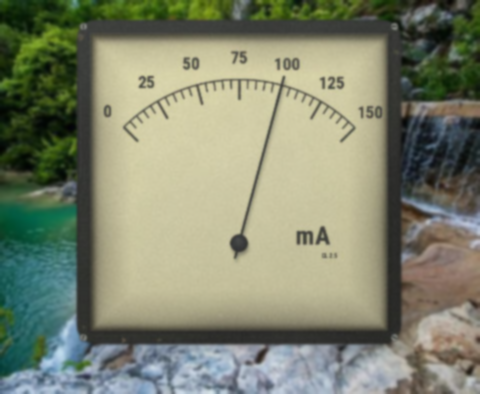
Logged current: 100 mA
